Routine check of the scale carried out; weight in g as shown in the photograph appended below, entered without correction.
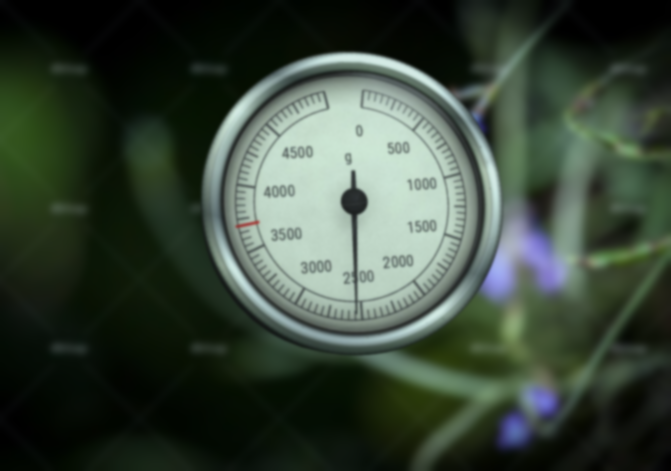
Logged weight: 2550 g
